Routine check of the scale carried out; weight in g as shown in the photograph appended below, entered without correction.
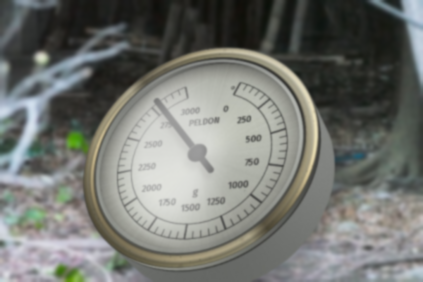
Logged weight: 2800 g
